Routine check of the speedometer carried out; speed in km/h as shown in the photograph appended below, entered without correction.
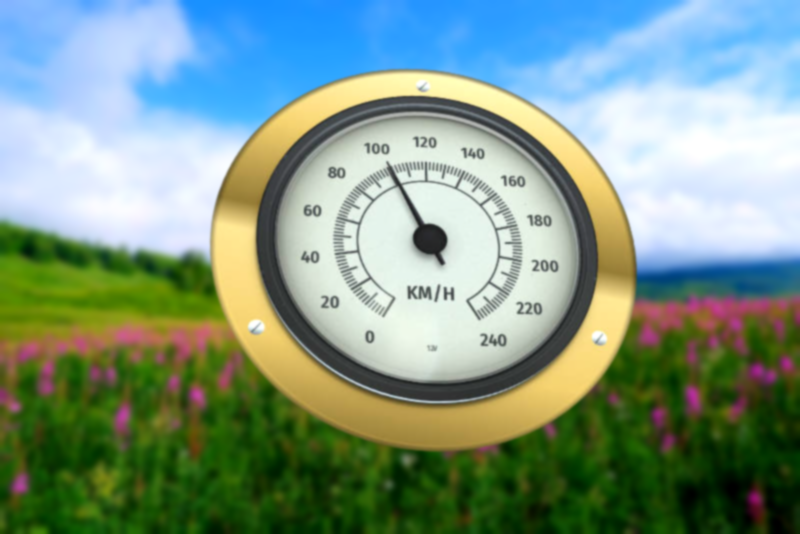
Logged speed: 100 km/h
